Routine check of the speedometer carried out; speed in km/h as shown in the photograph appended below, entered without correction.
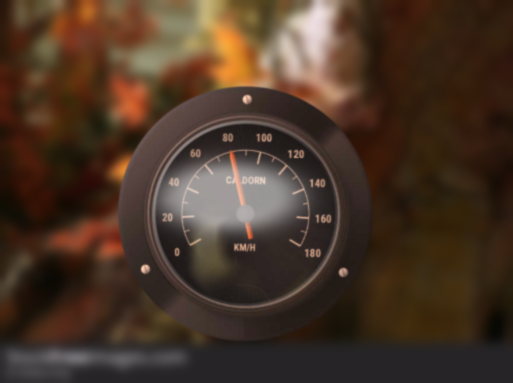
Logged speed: 80 km/h
